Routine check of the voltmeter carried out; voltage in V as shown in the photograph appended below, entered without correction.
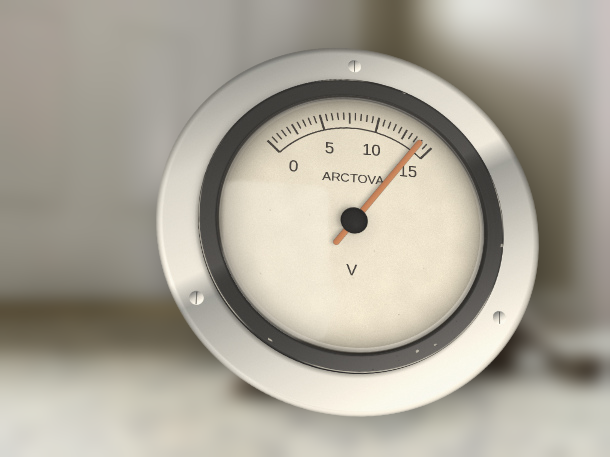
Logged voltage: 14 V
